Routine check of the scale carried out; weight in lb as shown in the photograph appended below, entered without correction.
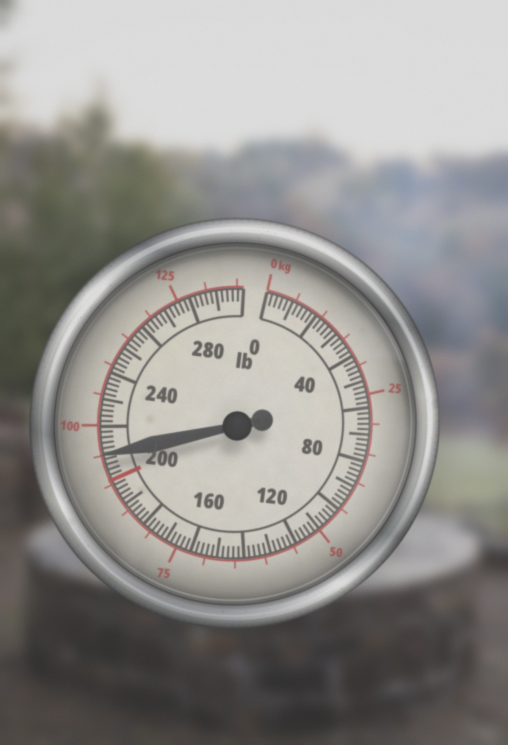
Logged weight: 210 lb
